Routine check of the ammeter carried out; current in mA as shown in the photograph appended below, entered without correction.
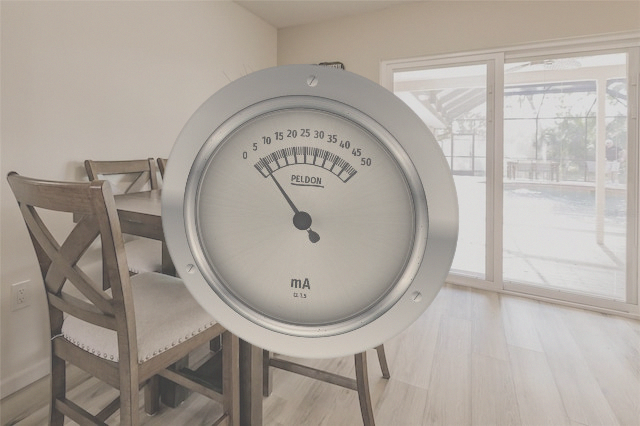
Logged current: 5 mA
